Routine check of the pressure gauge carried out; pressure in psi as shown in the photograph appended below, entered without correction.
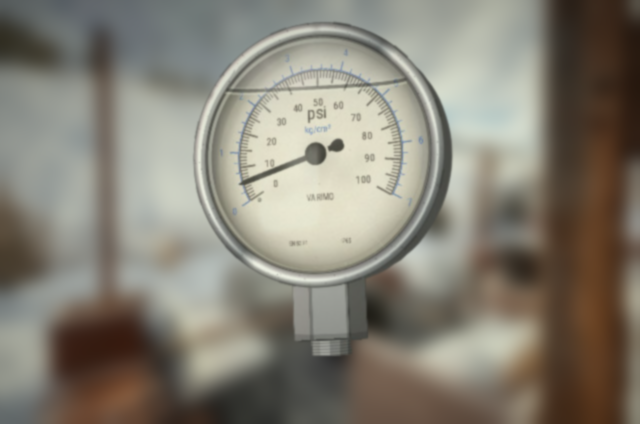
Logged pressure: 5 psi
